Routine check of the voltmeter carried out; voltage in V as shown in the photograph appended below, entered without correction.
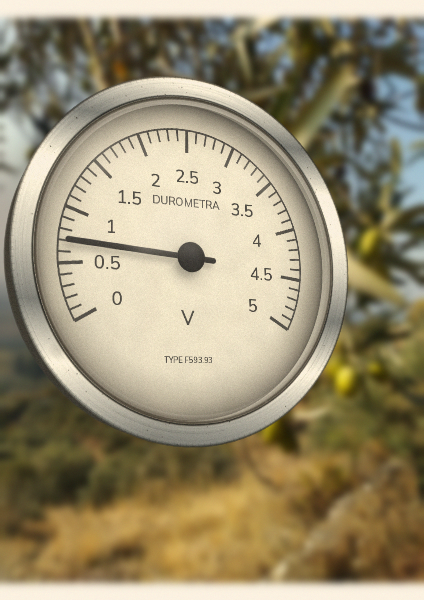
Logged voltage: 0.7 V
